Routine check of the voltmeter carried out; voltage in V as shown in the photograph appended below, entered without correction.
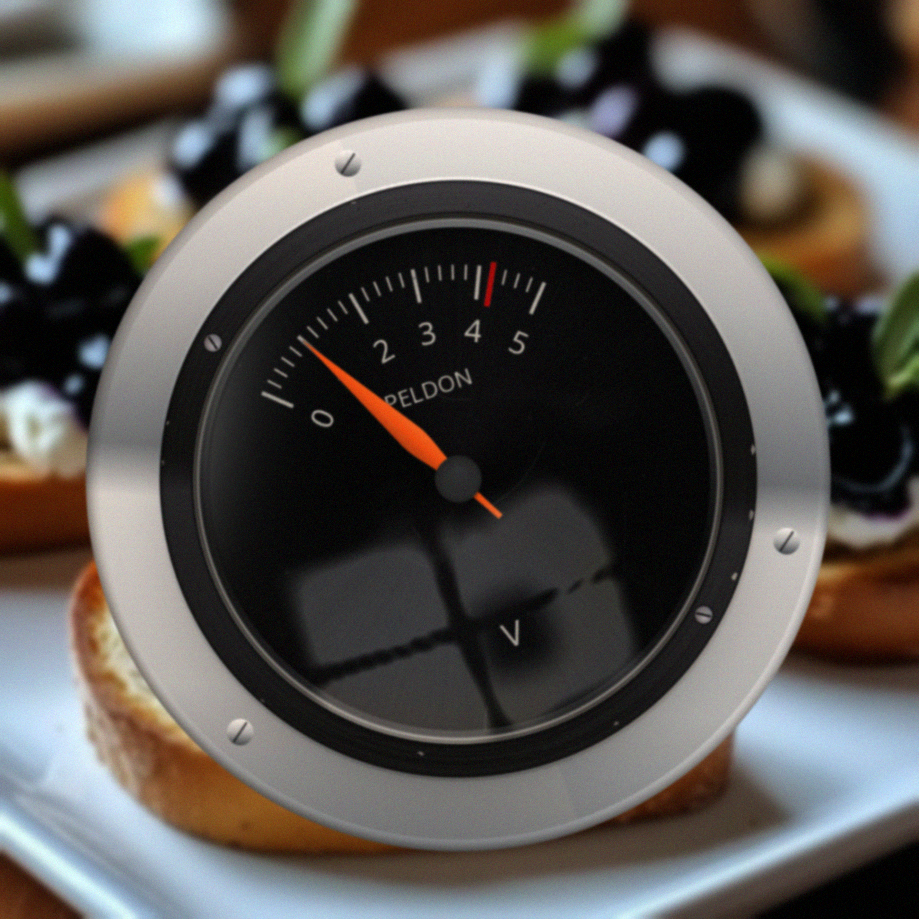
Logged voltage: 1 V
